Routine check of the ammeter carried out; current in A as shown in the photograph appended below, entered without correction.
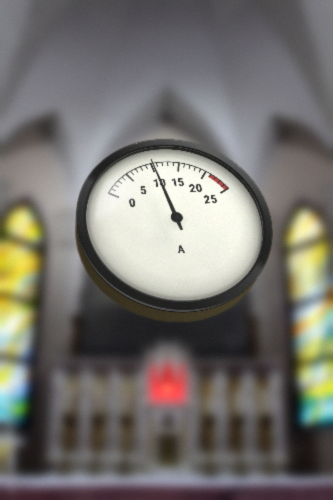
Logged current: 10 A
